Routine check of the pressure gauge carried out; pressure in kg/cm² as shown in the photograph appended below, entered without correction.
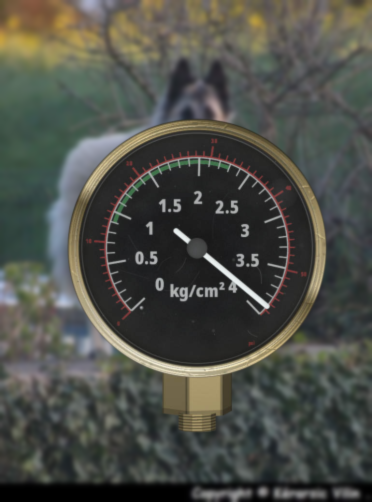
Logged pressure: 3.9 kg/cm²
